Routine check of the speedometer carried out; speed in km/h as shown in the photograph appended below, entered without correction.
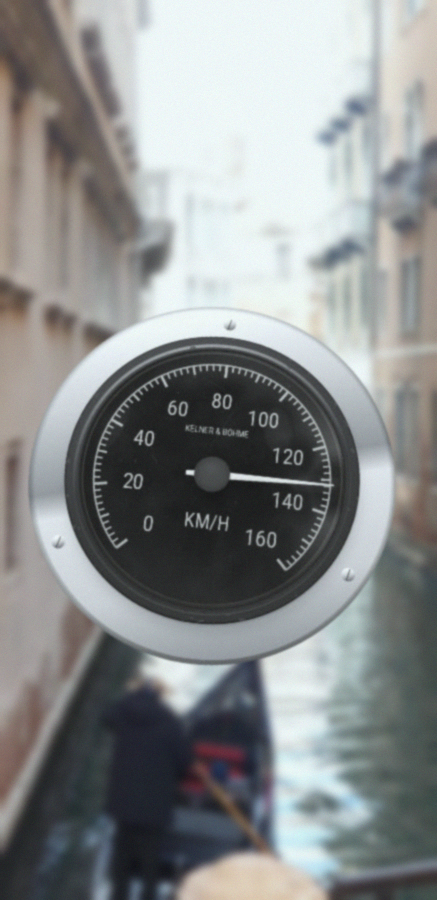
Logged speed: 132 km/h
